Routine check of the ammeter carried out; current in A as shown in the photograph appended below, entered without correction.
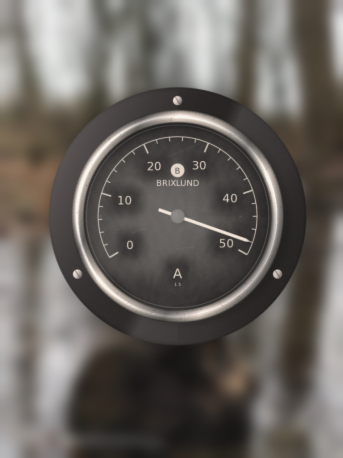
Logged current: 48 A
